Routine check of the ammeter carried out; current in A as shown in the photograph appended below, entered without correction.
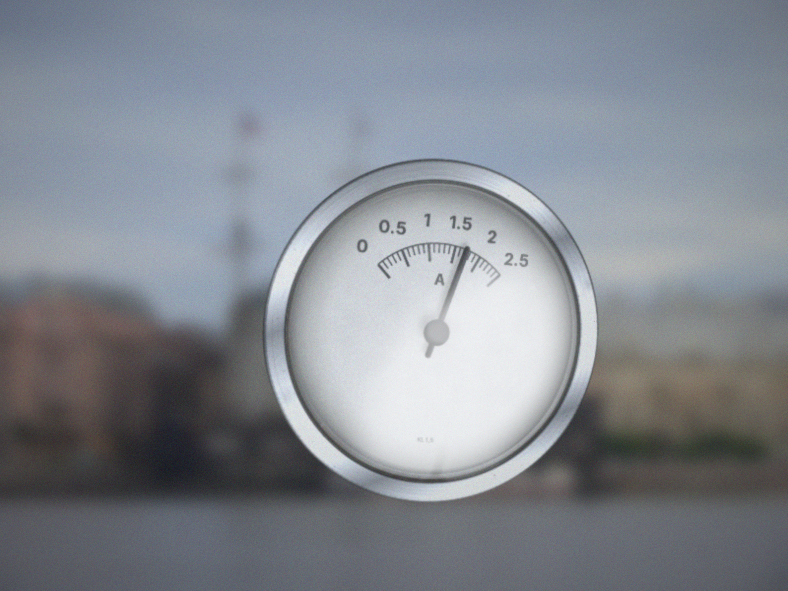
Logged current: 1.7 A
